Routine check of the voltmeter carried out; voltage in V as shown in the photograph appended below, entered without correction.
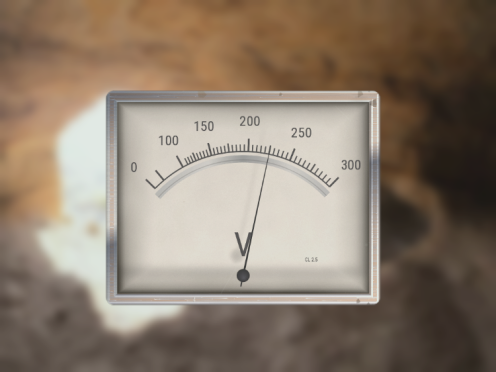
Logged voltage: 225 V
